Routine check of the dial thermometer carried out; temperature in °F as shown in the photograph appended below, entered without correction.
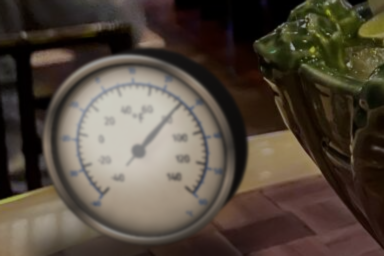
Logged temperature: 80 °F
